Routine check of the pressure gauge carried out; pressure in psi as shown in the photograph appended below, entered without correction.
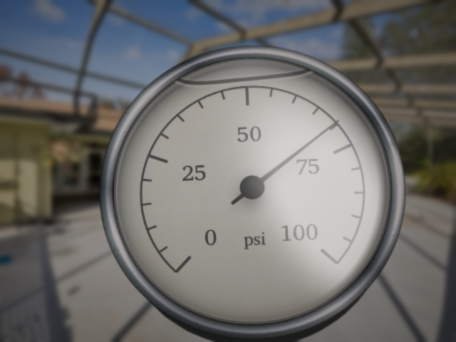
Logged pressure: 70 psi
